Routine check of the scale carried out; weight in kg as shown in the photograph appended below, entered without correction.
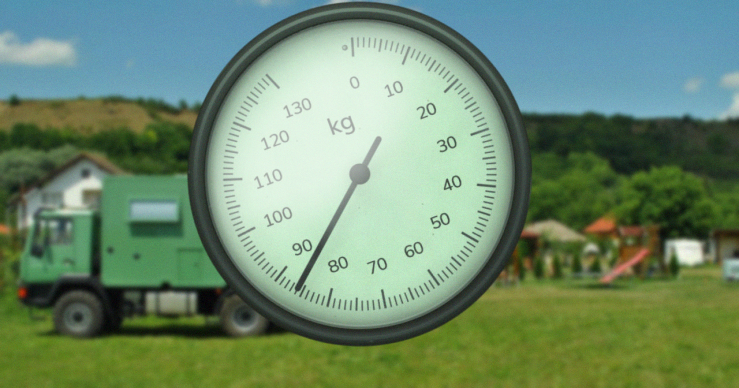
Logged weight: 86 kg
